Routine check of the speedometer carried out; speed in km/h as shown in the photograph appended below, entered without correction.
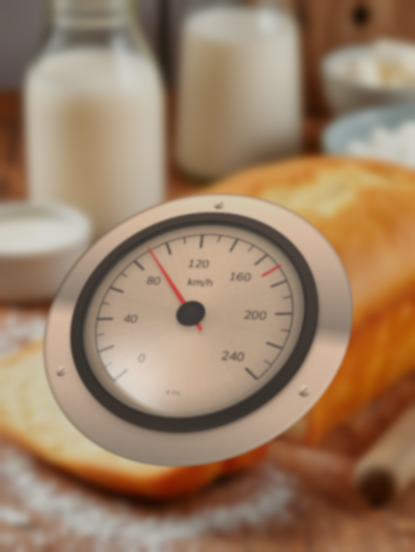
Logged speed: 90 km/h
